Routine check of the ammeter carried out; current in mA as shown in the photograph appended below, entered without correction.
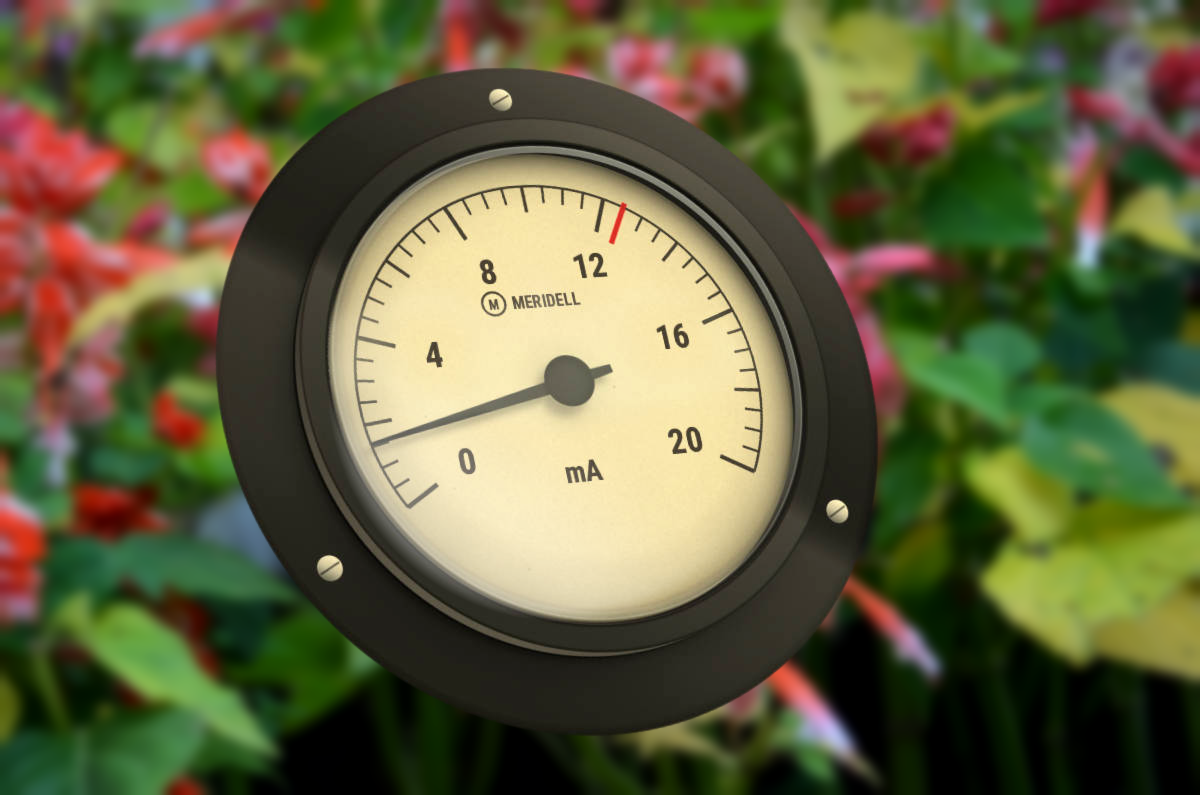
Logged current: 1.5 mA
